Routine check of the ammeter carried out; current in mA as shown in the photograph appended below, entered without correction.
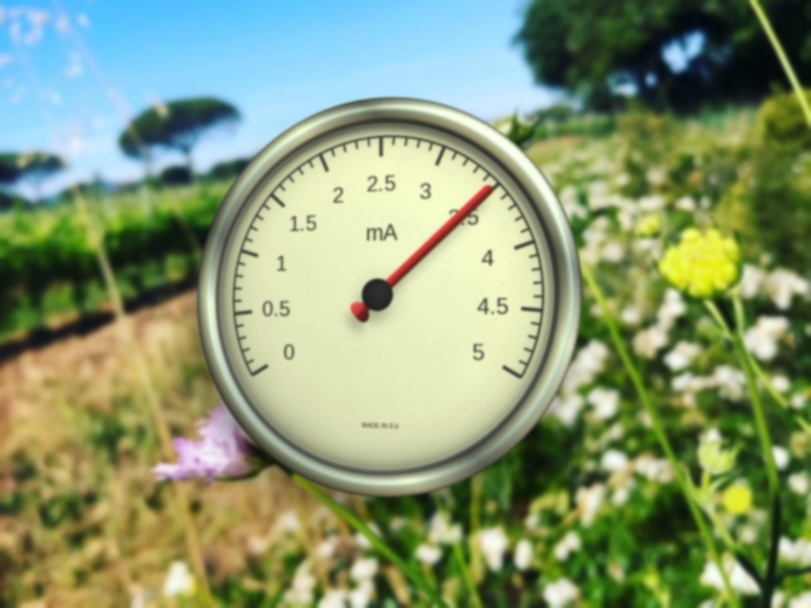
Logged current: 3.5 mA
